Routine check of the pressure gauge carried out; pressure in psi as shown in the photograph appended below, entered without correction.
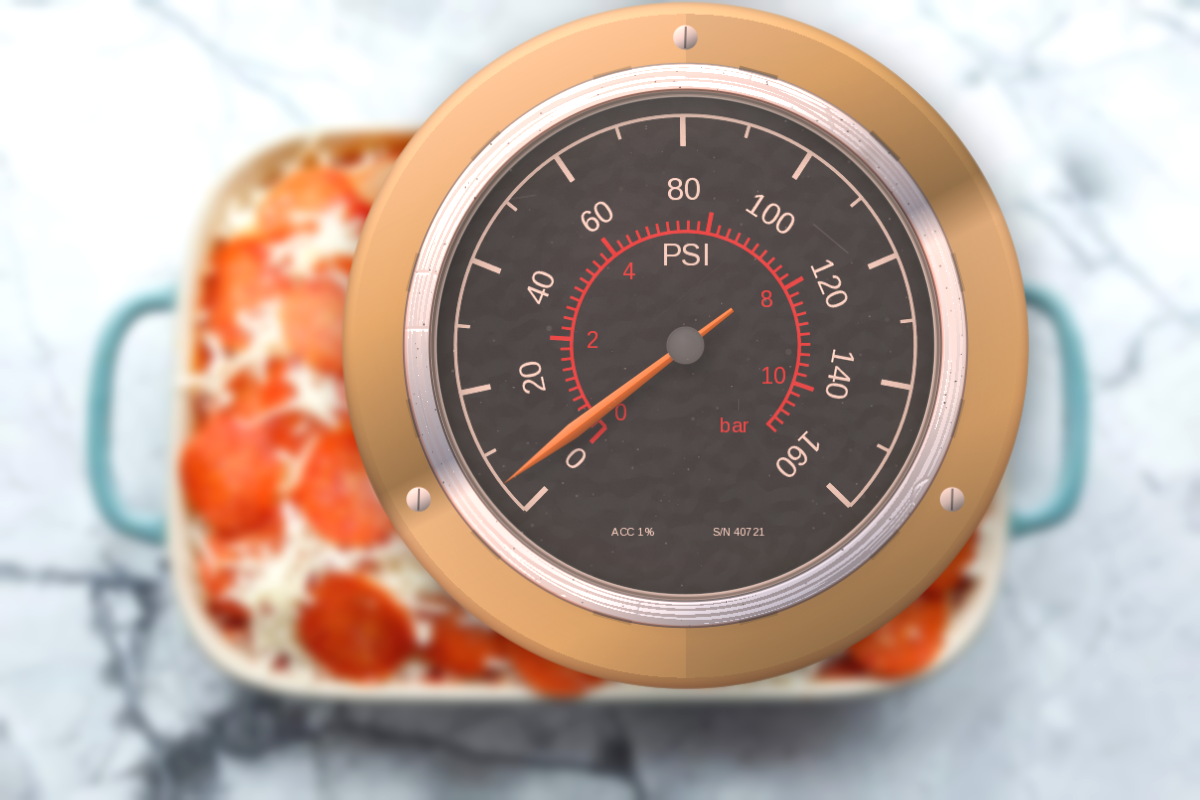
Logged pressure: 5 psi
